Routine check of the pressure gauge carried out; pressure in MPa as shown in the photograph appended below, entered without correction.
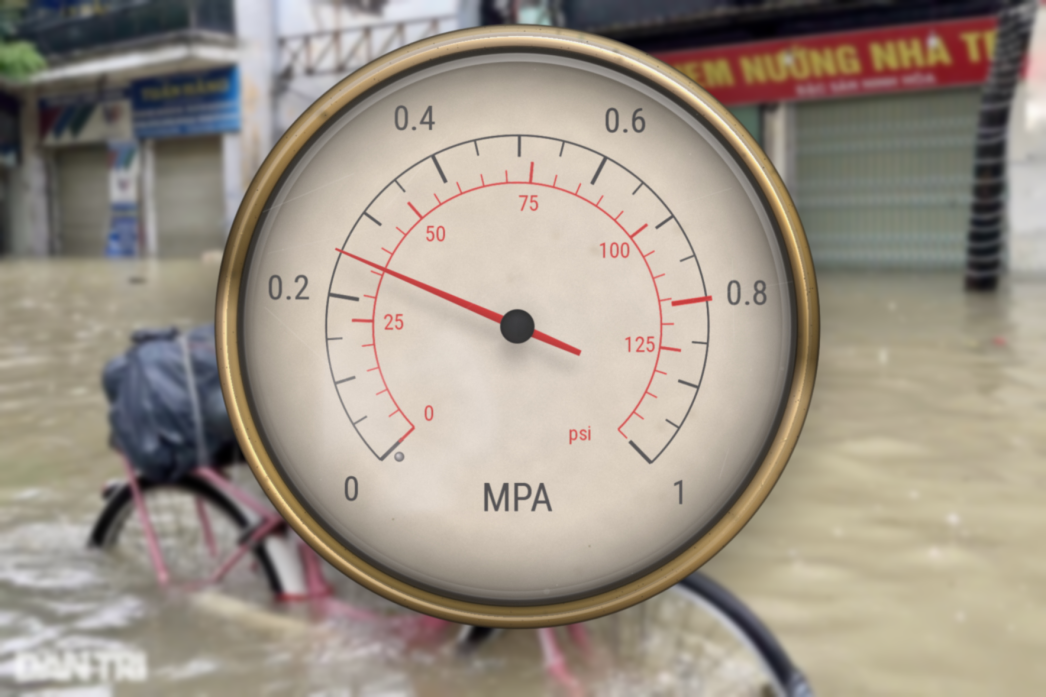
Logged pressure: 0.25 MPa
